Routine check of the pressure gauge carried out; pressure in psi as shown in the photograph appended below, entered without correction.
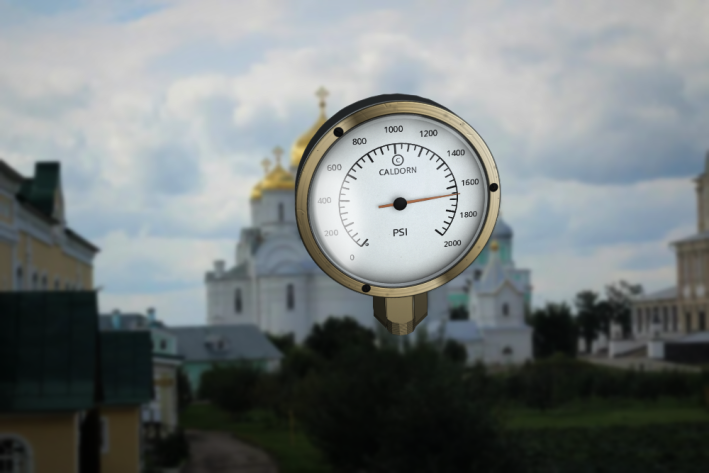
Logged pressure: 1650 psi
